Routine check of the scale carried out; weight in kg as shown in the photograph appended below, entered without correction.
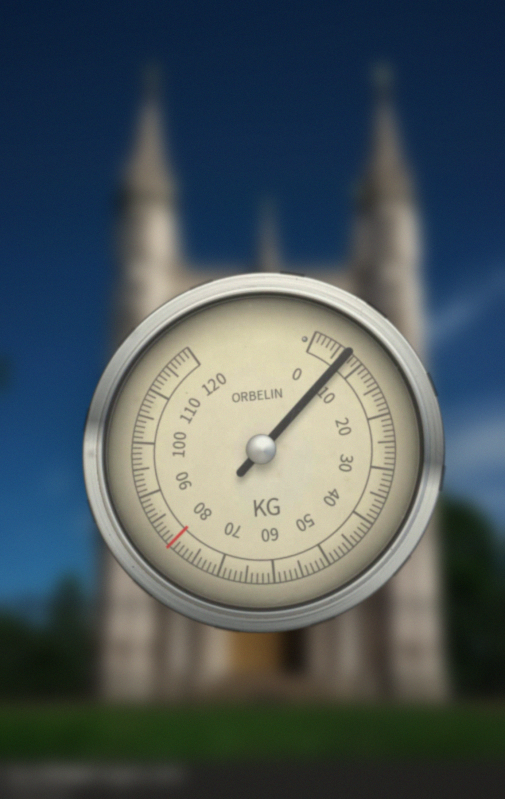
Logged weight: 7 kg
